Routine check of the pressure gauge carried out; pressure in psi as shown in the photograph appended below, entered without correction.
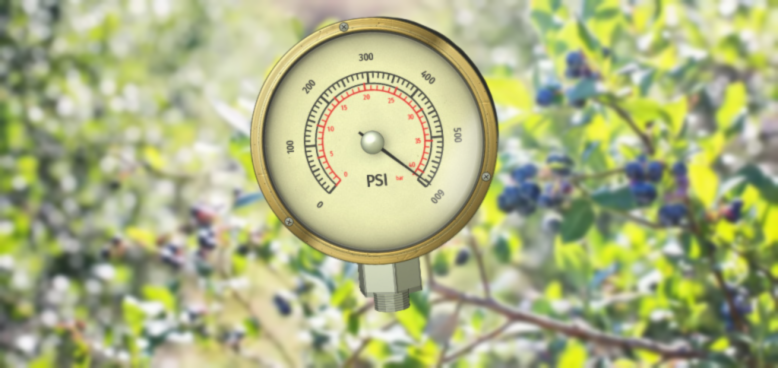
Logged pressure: 590 psi
